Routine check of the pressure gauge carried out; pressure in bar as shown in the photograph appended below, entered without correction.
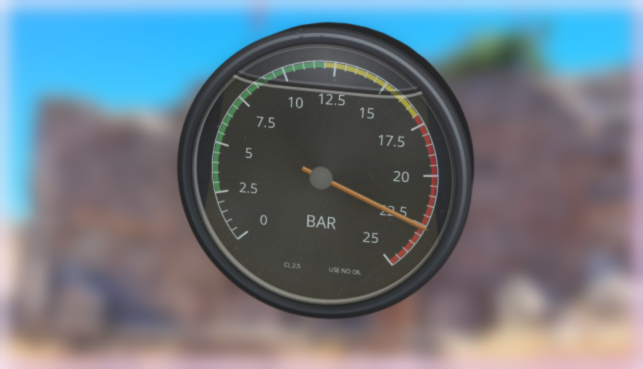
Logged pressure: 22.5 bar
